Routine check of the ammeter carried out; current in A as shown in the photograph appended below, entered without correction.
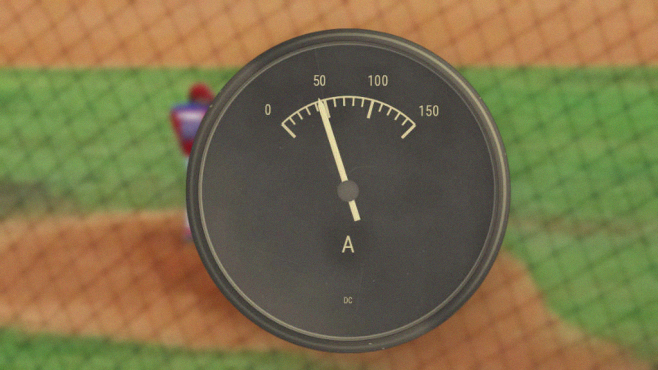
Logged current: 45 A
